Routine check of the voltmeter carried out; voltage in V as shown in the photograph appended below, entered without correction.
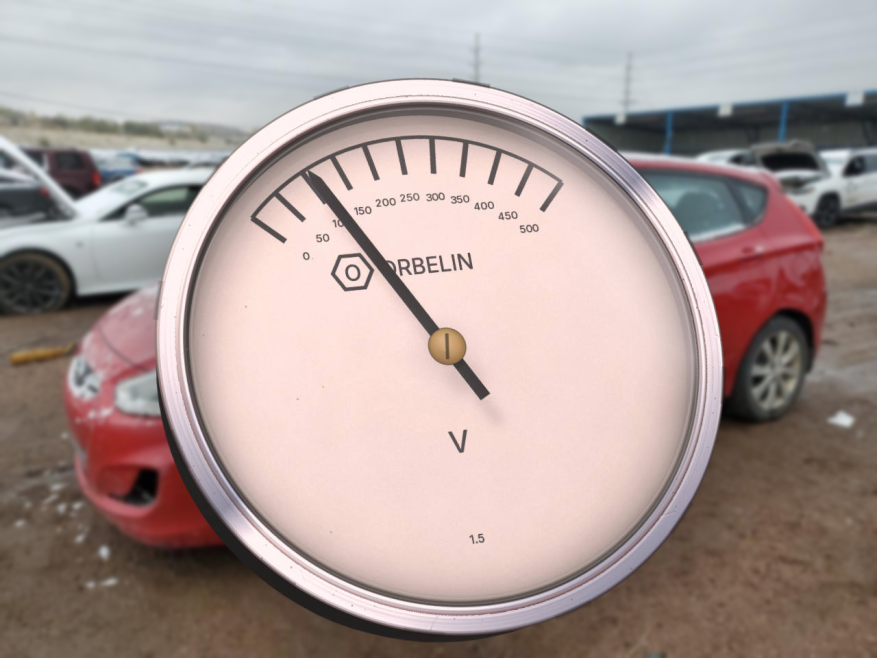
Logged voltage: 100 V
